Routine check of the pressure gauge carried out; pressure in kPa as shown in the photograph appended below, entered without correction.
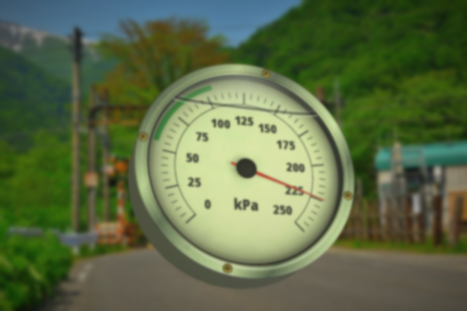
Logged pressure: 225 kPa
